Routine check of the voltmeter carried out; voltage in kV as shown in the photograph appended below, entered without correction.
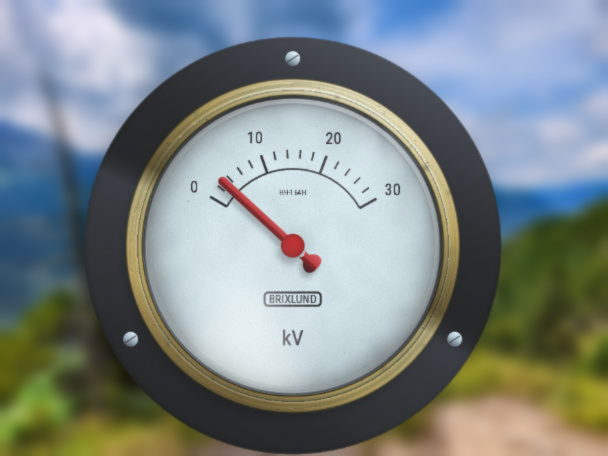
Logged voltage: 3 kV
